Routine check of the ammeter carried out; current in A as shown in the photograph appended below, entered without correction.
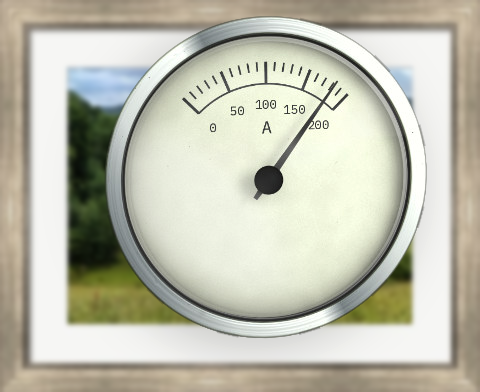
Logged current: 180 A
